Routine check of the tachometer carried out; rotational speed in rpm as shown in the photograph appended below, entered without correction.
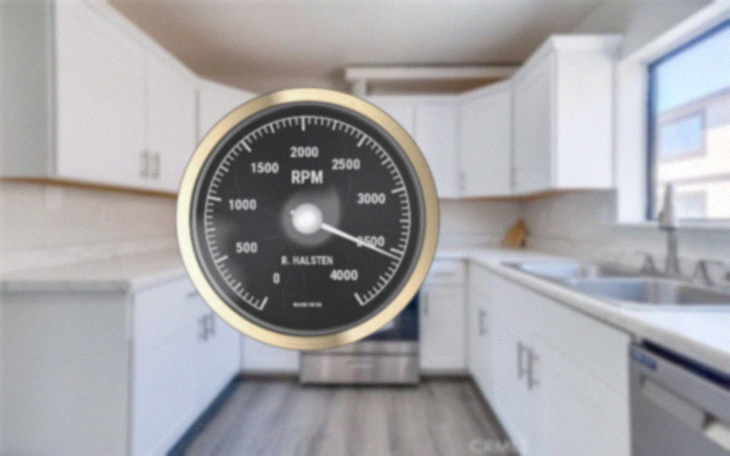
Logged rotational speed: 3550 rpm
